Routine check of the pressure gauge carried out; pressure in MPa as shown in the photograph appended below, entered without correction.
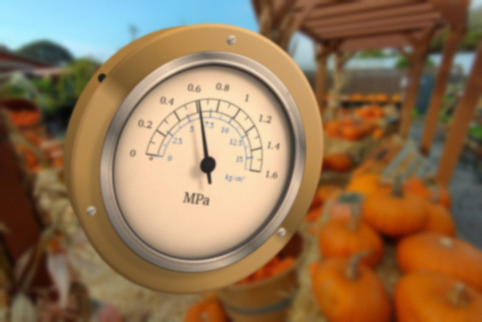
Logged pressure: 0.6 MPa
